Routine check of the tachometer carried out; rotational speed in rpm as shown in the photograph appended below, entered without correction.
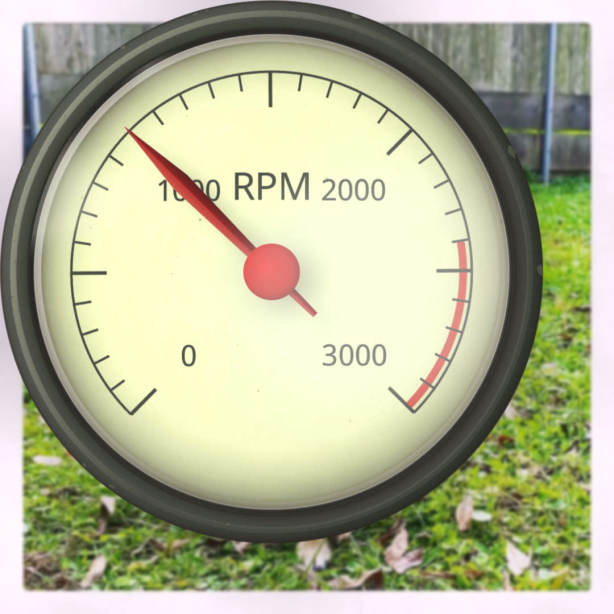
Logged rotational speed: 1000 rpm
